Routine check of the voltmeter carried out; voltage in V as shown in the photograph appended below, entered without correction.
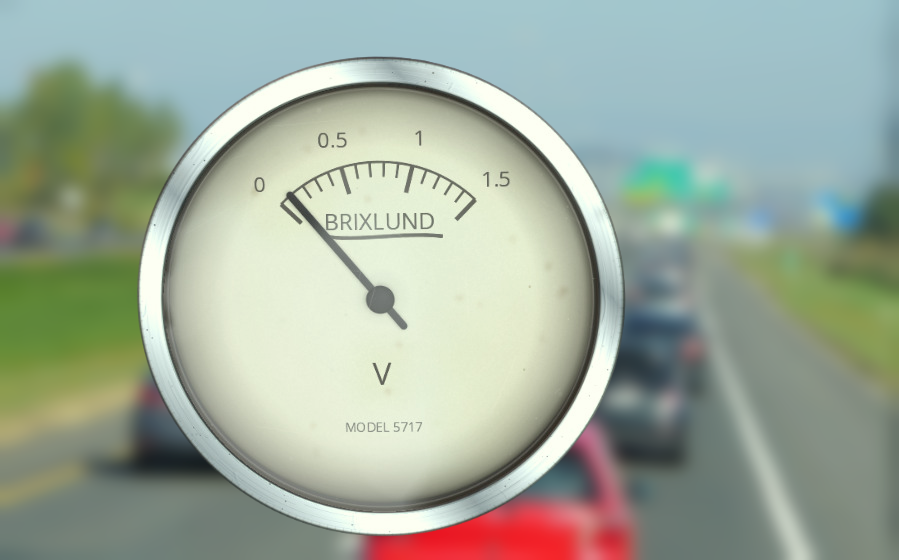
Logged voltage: 0.1 V
